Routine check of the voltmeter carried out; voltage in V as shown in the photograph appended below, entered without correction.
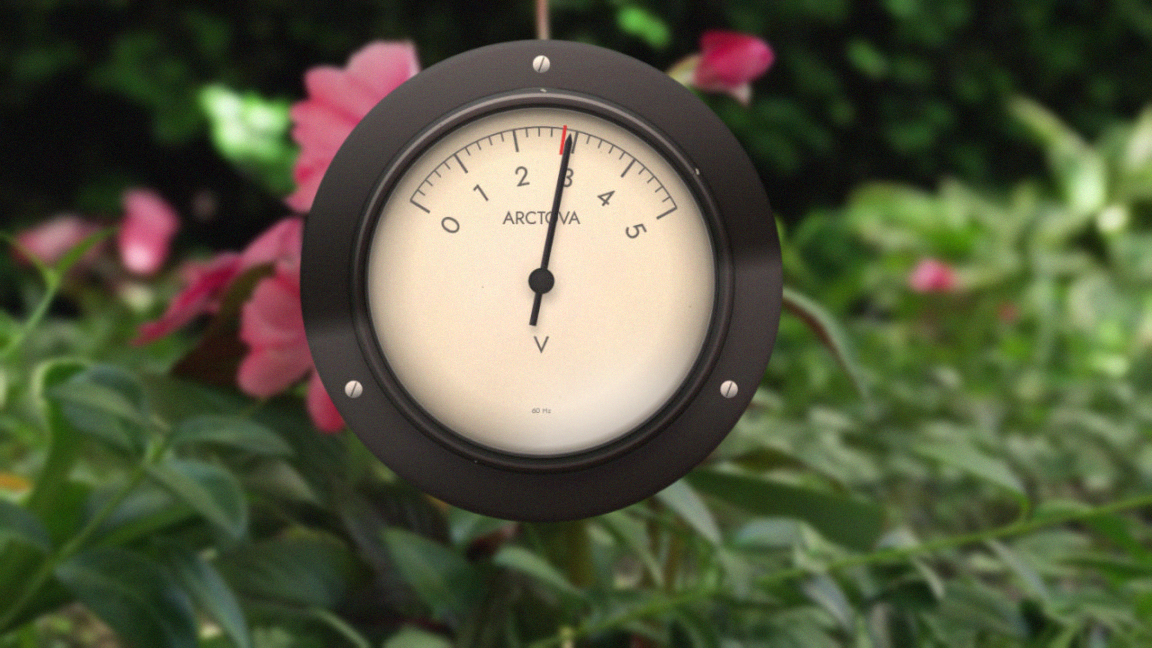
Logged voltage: 2.9 V
